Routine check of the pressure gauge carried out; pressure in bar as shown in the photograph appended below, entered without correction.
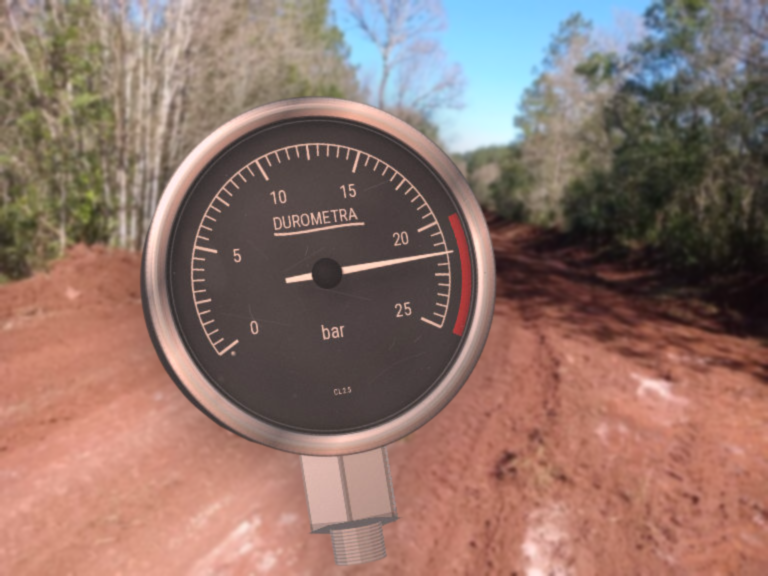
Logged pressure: 21.5 bar
